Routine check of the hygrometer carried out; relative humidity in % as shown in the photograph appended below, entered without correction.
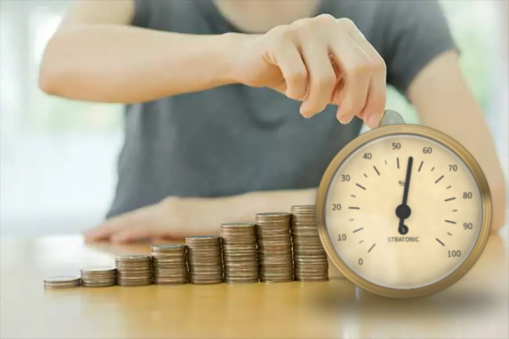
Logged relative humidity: 55 %
